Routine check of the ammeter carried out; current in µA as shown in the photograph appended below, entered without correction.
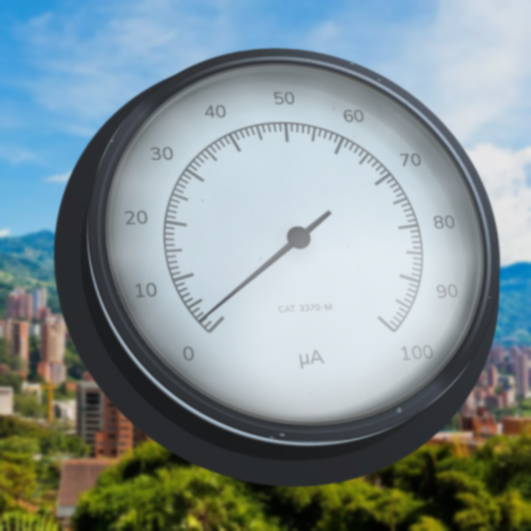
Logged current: 2 µA
